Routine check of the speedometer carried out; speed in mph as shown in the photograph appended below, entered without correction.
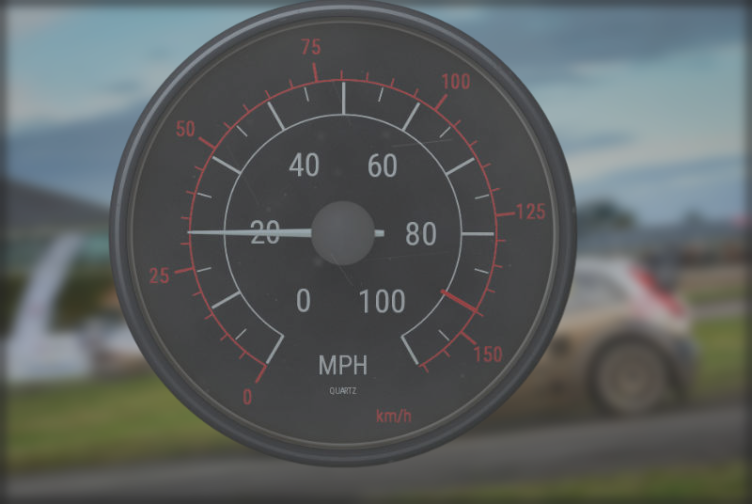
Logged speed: 20 mph
